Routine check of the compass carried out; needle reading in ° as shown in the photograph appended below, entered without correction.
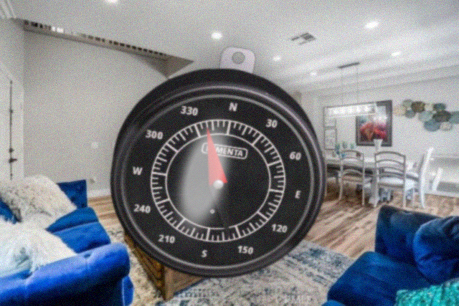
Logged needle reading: 340 °
